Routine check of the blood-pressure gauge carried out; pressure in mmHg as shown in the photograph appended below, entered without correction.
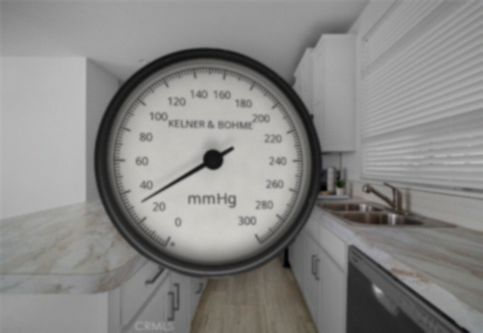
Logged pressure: 30 mmHg
